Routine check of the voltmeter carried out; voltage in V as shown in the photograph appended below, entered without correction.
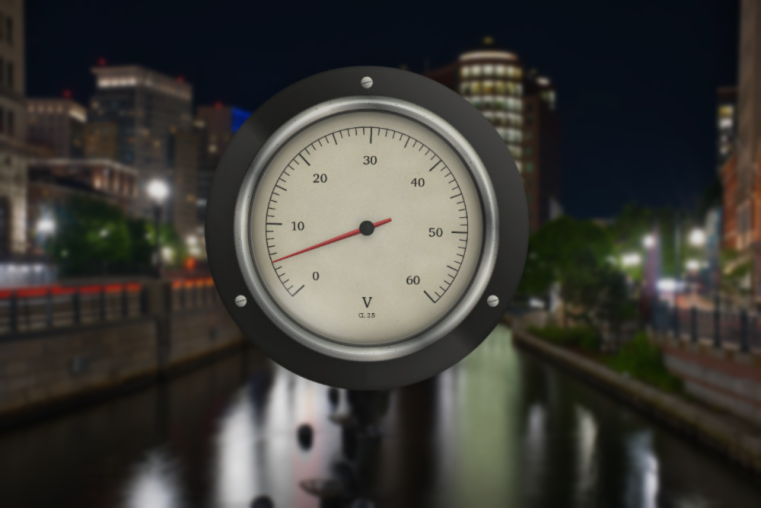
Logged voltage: 5 V
